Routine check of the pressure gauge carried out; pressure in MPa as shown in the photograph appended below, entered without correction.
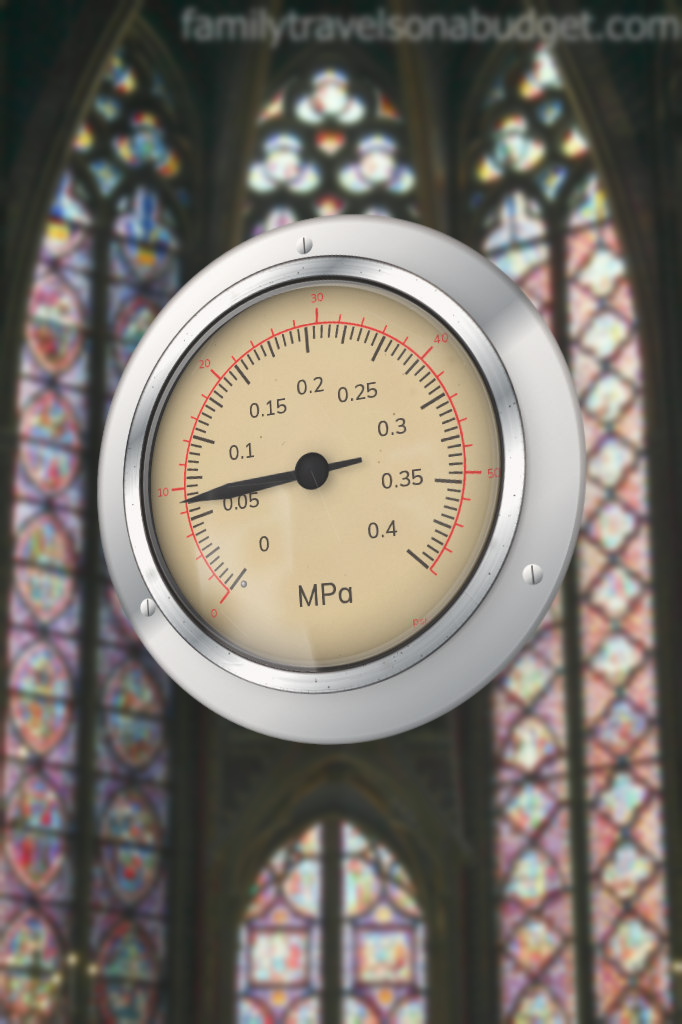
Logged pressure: 0.06 MPa
